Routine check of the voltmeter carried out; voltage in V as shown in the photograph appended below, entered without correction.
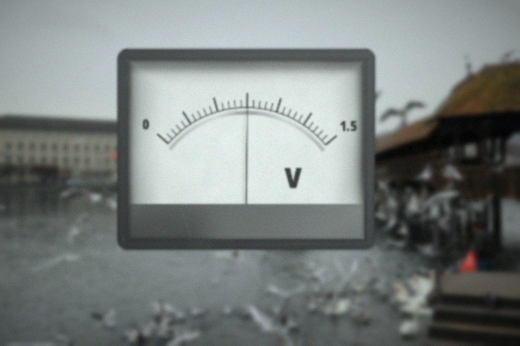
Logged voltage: 0.75 V
